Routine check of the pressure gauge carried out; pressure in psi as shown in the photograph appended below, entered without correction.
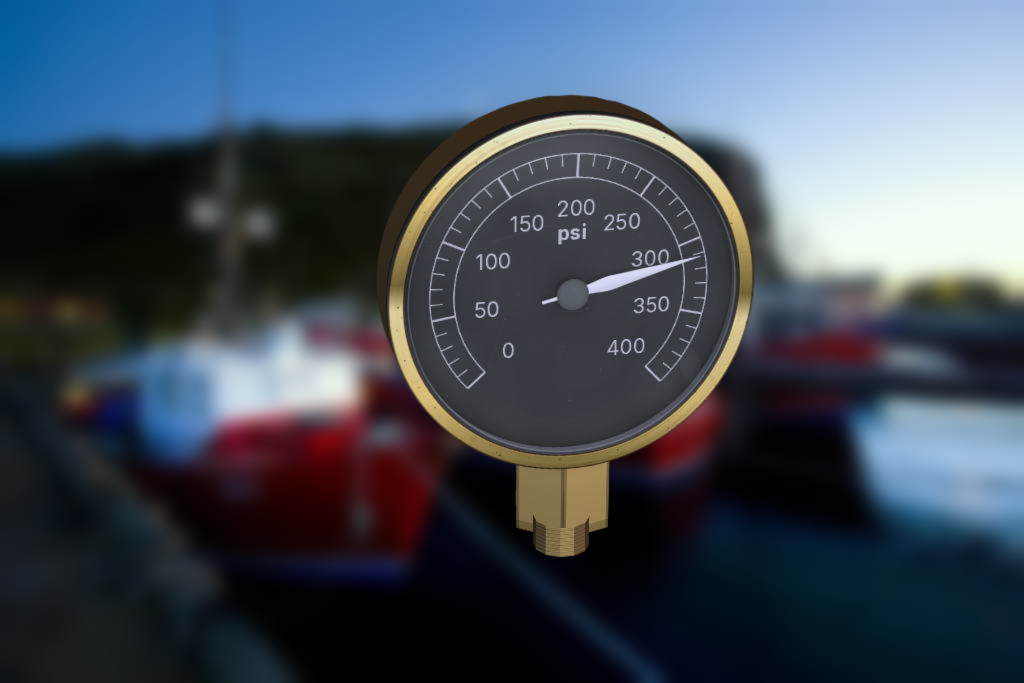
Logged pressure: 310 psi
